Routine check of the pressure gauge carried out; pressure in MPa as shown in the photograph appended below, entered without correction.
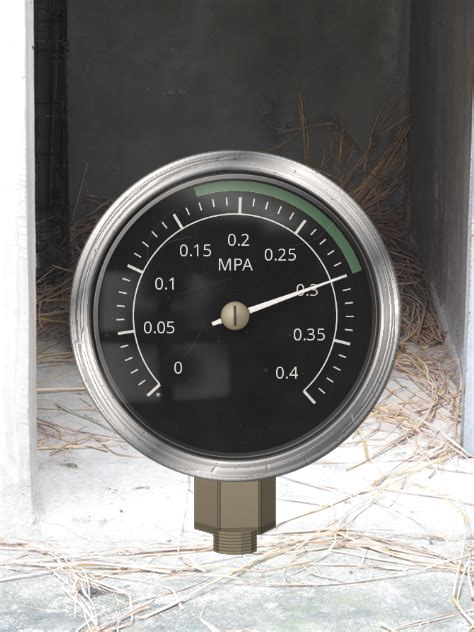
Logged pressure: 0.3 MPa
